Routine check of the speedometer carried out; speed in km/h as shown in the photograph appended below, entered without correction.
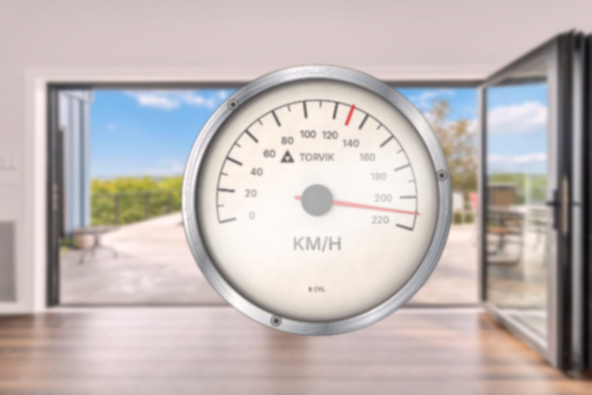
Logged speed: 210 km/h
